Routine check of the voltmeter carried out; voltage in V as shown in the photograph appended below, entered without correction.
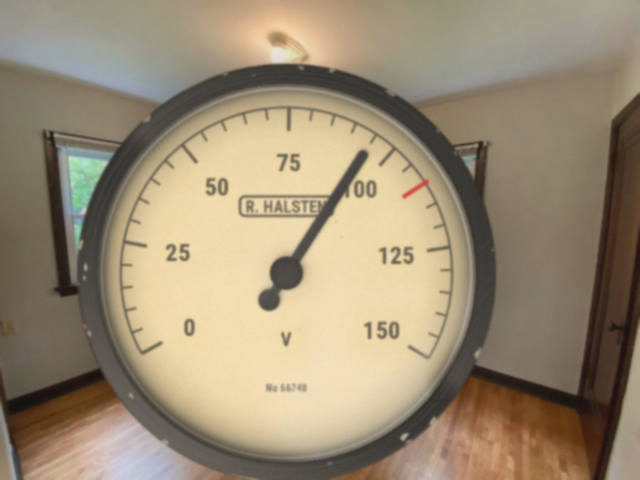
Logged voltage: 95 V
